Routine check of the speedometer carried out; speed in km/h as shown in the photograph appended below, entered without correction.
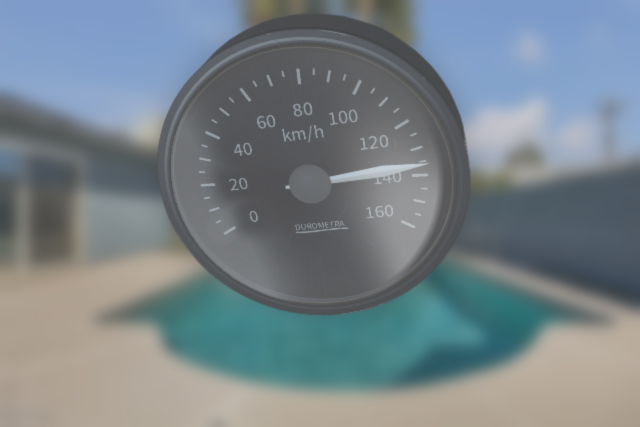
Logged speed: 135 km/h
